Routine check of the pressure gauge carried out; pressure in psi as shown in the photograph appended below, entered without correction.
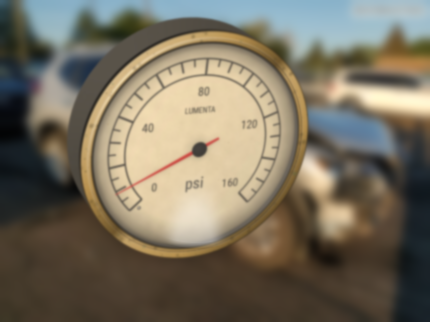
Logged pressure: 10 psi
